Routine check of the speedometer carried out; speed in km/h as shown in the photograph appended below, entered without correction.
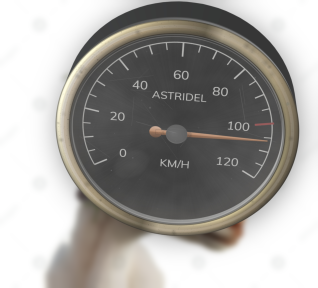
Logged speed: 105 km/h
